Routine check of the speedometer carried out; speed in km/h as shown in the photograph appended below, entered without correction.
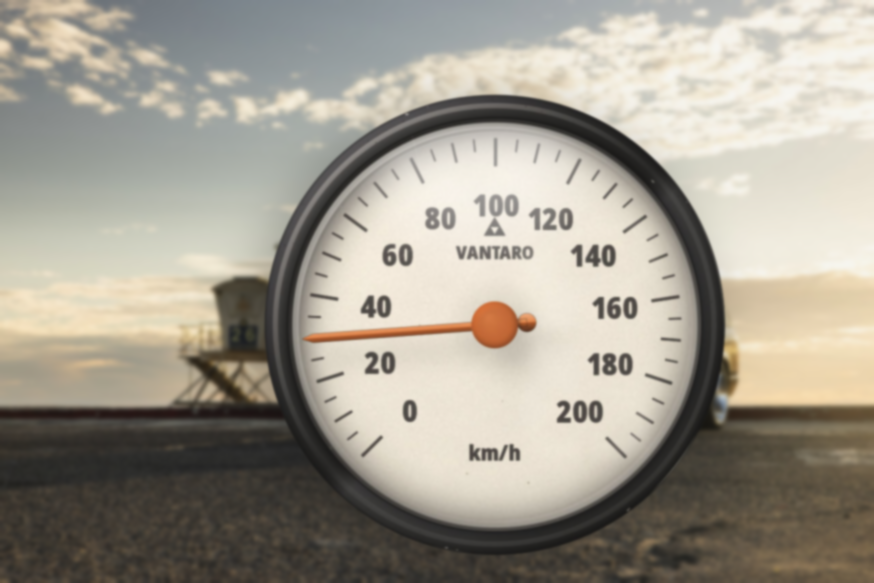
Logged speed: 30 km/h
